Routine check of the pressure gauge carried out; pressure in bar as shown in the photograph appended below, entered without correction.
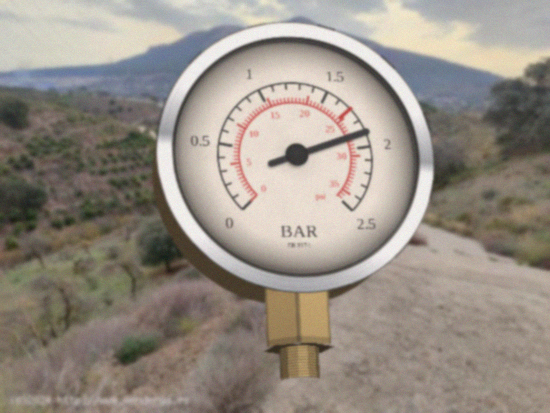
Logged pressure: 1.9 bar
